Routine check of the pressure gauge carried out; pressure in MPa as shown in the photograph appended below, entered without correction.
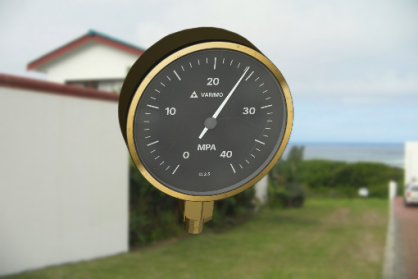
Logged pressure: 24 MPa
